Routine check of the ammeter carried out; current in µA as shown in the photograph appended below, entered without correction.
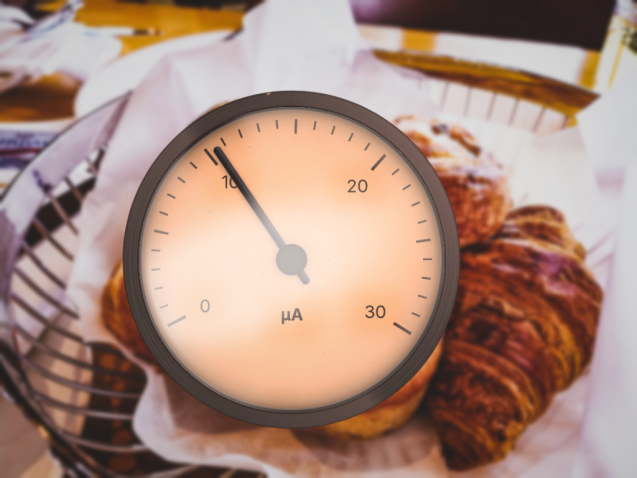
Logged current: 10.5 µA
